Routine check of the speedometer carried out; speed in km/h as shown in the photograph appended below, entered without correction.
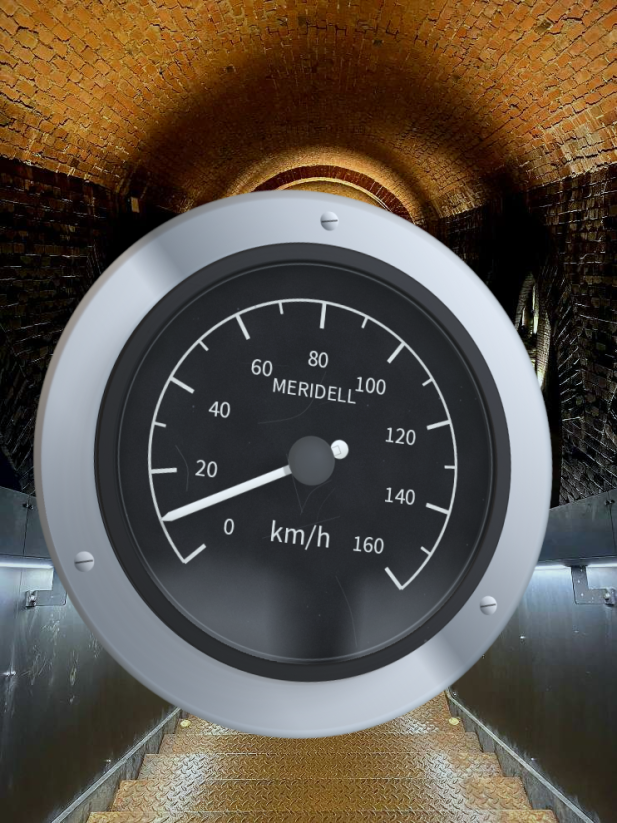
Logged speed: 10 km/h
